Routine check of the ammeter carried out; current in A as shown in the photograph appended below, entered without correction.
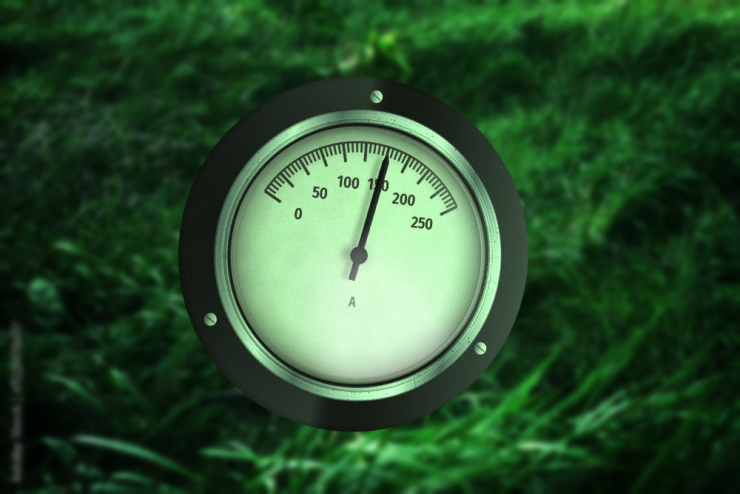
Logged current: 150 A
